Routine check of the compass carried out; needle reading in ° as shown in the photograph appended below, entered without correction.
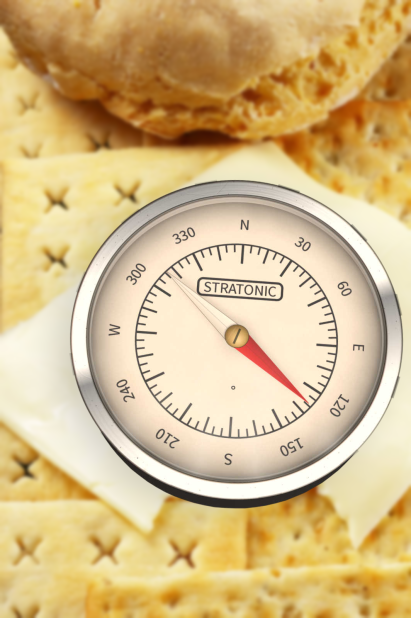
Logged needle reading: 130 °
